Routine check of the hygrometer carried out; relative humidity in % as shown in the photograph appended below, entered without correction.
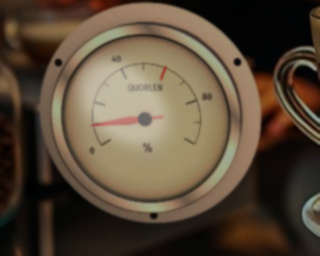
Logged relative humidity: 10 %
